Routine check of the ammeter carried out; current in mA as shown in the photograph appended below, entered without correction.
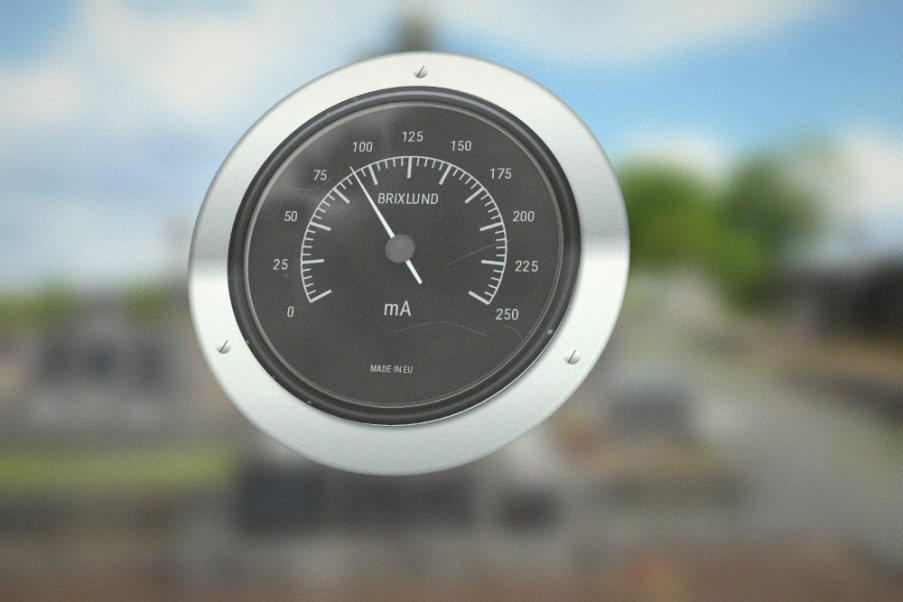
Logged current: 90 mA
